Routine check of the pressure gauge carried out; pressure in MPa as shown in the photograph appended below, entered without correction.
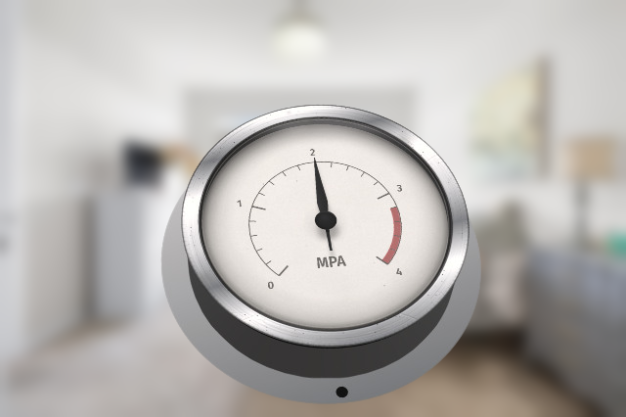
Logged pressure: 2 MPa
